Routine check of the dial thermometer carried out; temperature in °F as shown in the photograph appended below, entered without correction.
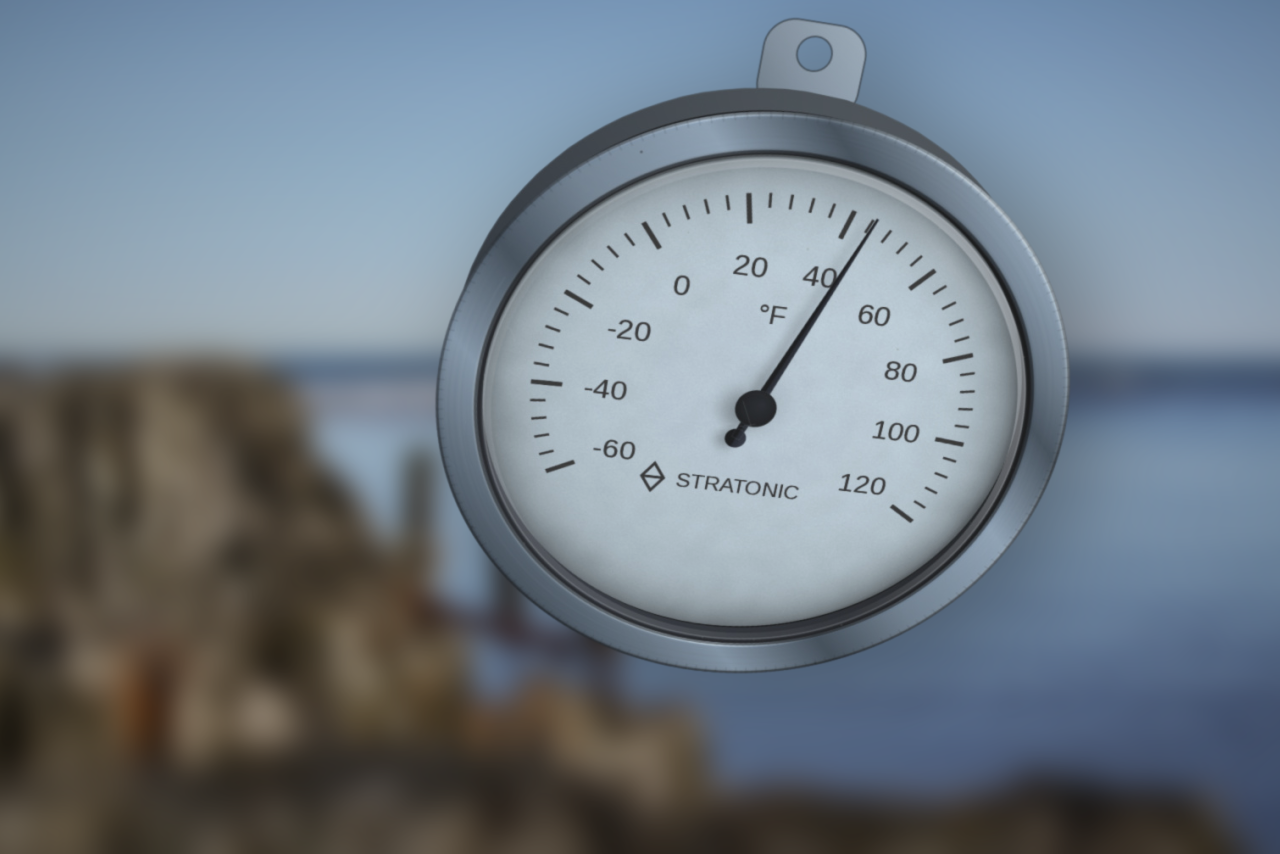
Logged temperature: 44 °F
